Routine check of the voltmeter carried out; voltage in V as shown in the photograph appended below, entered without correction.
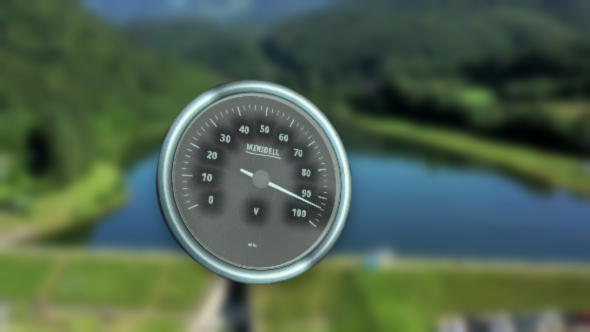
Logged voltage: 94 V
